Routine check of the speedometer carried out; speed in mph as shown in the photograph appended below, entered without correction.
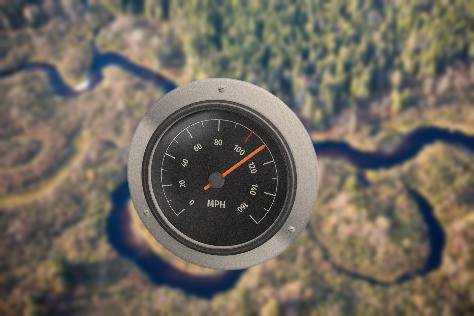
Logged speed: 110 mph
